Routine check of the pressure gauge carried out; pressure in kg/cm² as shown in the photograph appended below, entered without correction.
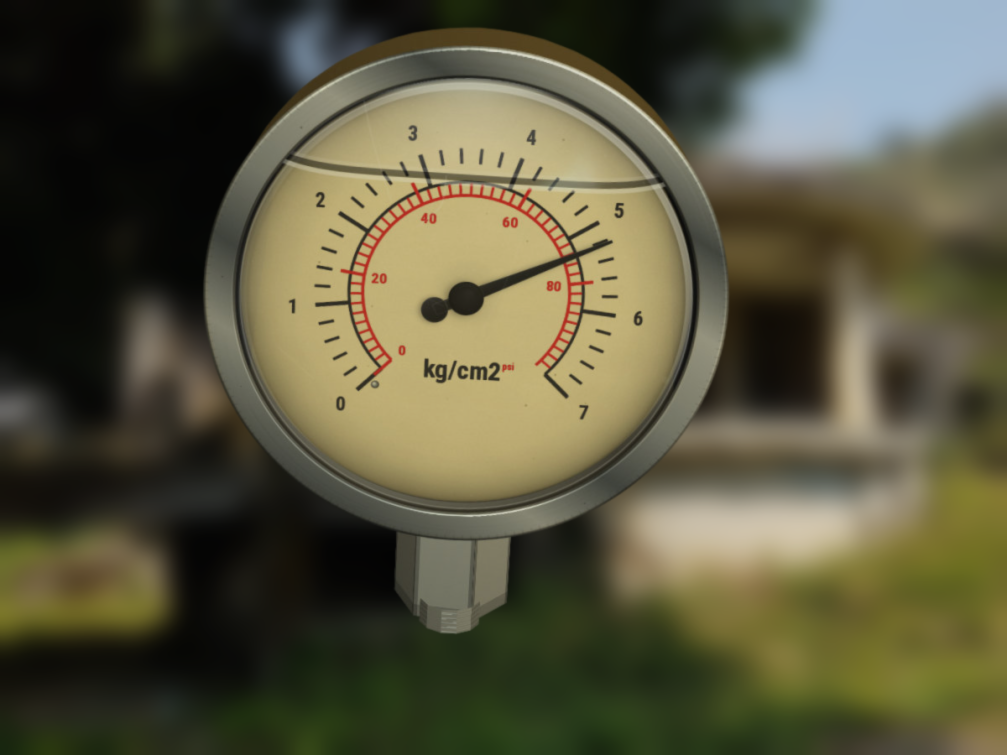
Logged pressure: 5.2 kg/cm²
